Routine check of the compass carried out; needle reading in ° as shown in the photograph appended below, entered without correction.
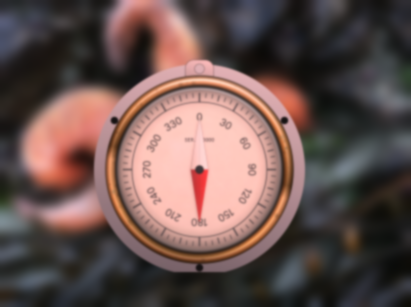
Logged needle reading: 180 °
